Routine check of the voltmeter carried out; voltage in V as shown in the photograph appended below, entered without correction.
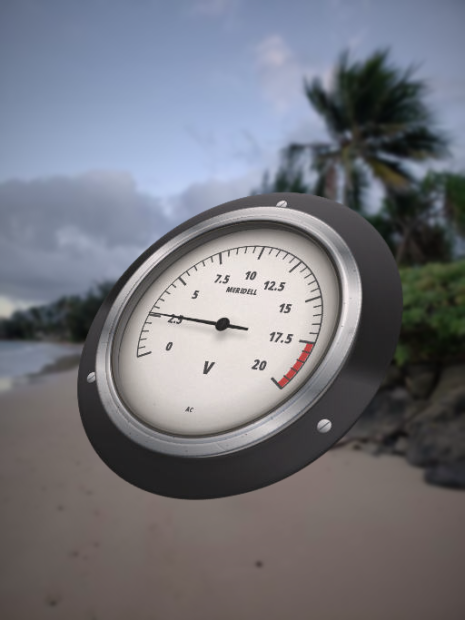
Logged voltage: 2.5 V
